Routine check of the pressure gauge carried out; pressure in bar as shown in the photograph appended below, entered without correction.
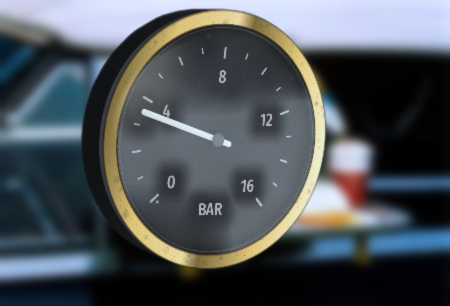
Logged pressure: 3.5 bar
